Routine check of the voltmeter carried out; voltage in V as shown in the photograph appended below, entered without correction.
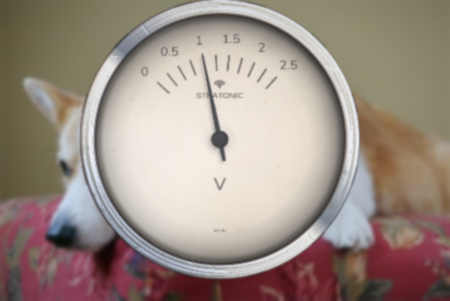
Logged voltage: 1 V
